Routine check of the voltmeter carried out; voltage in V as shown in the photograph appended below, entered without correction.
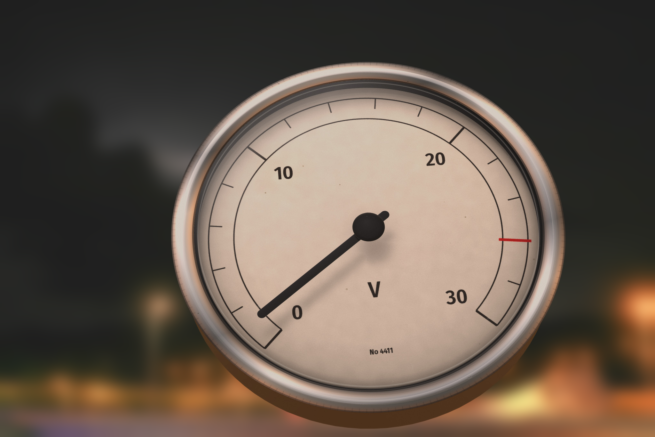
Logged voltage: 1 V
